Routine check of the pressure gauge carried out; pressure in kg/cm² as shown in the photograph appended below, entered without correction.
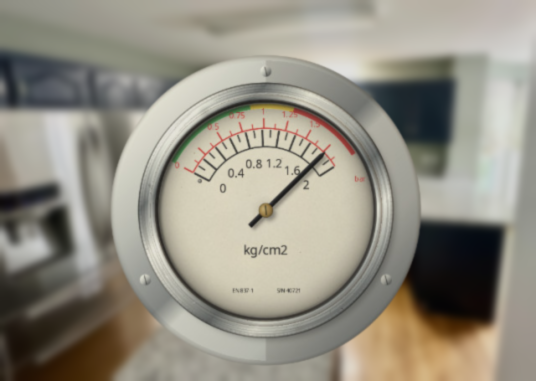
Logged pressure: 1.8 kg/cm²
